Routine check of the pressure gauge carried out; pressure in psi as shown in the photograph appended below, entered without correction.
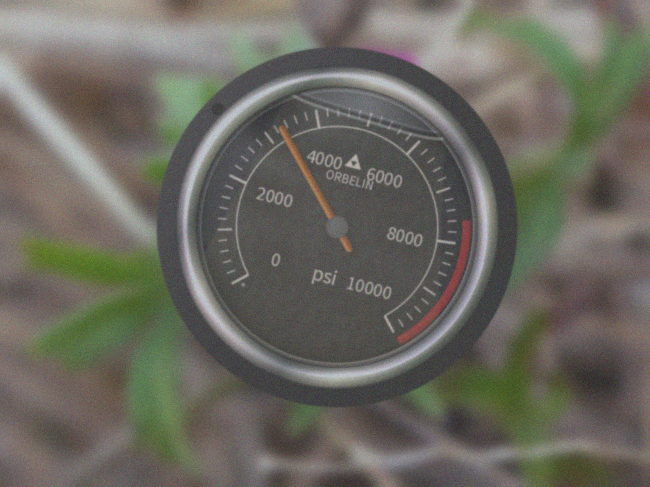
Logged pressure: 3300 psi
